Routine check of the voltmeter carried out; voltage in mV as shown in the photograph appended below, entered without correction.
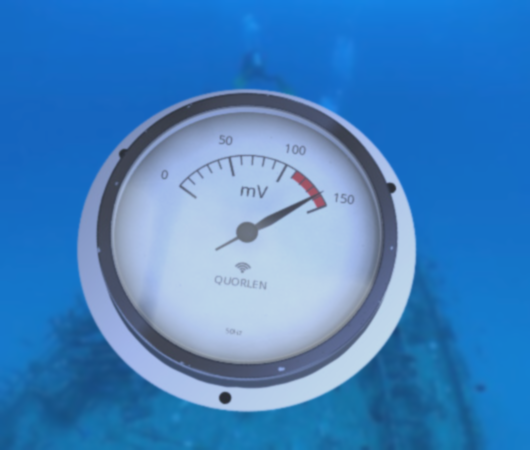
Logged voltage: 140 mV
